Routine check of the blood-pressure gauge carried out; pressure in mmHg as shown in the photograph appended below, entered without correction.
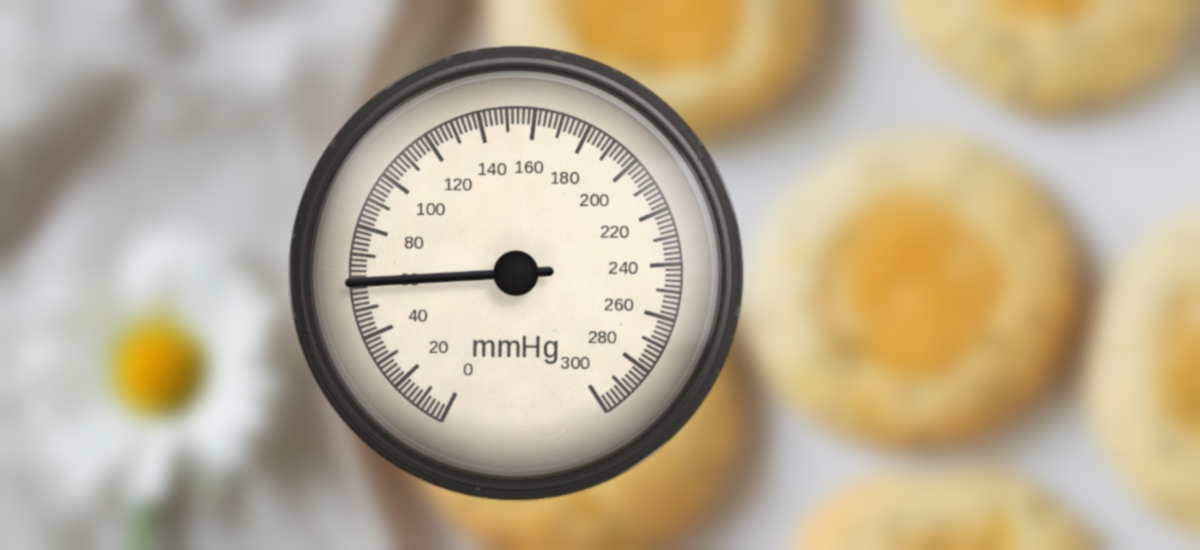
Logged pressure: 60 mmHg
